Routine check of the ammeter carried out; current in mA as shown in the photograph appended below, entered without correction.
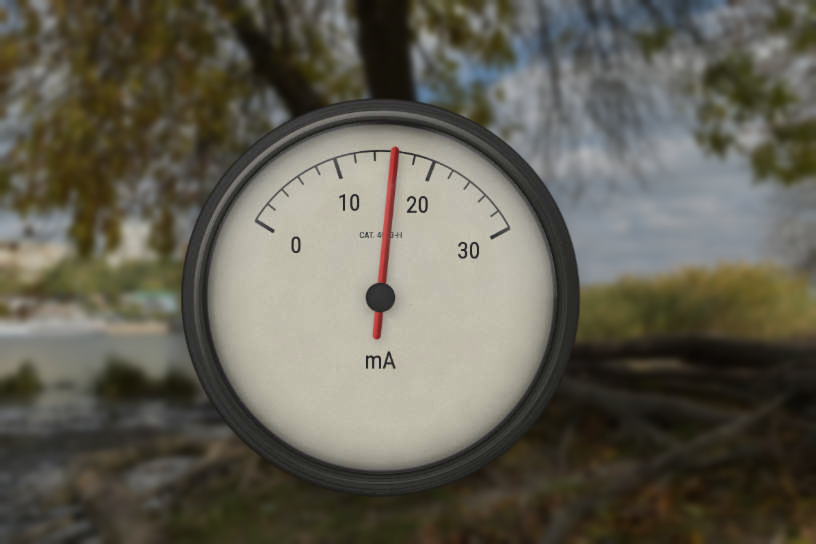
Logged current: 16 mA
